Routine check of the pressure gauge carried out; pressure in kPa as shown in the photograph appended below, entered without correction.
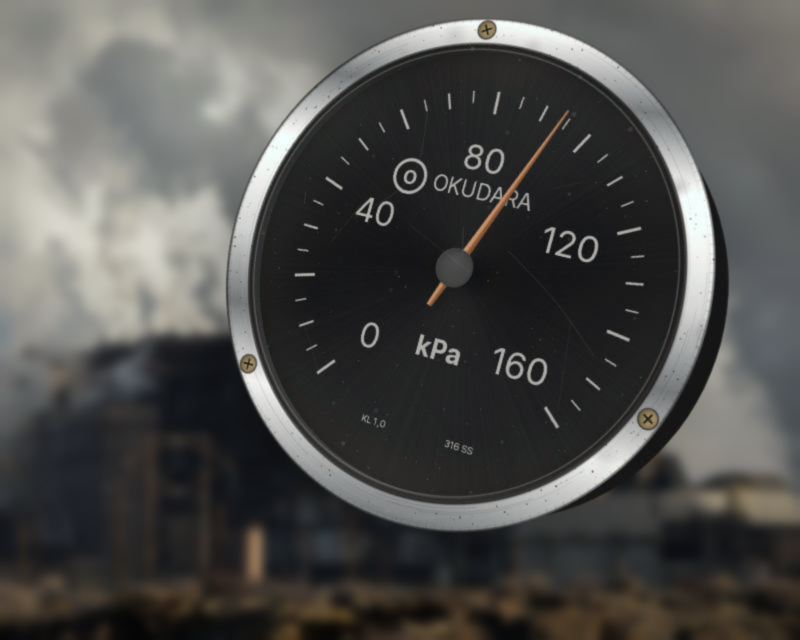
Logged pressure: 95 kPa
